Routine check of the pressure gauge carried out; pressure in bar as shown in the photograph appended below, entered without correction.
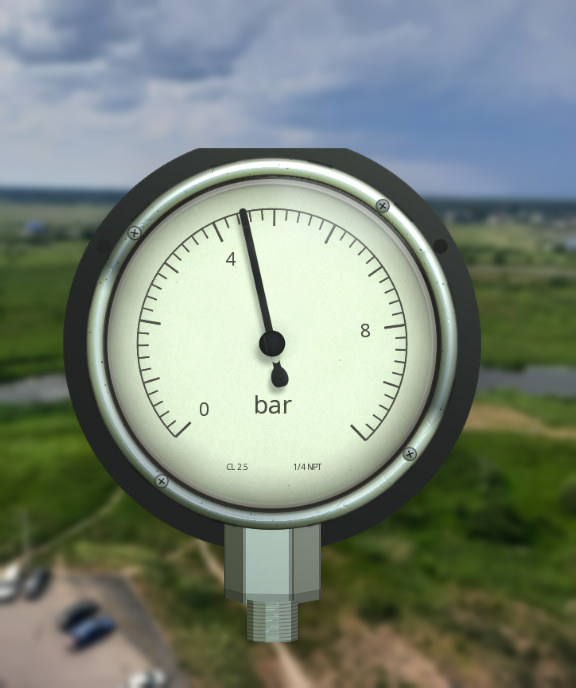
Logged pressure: 4.5 bar
